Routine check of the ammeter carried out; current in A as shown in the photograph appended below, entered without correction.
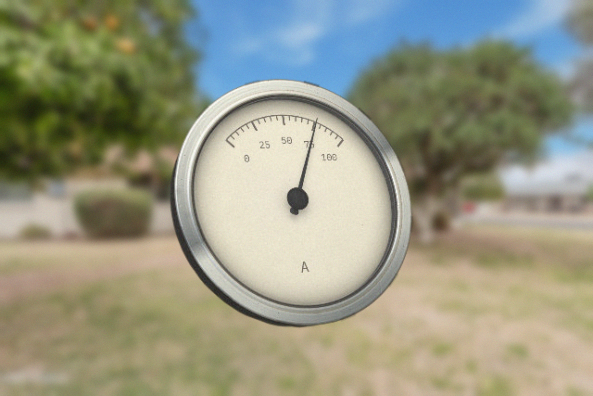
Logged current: 75 A
